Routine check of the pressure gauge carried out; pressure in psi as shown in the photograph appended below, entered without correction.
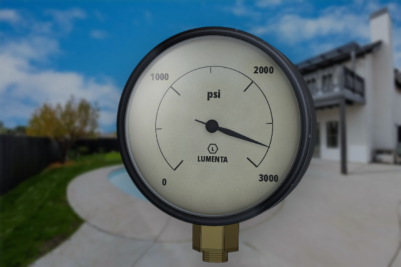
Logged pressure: 2750 psi
